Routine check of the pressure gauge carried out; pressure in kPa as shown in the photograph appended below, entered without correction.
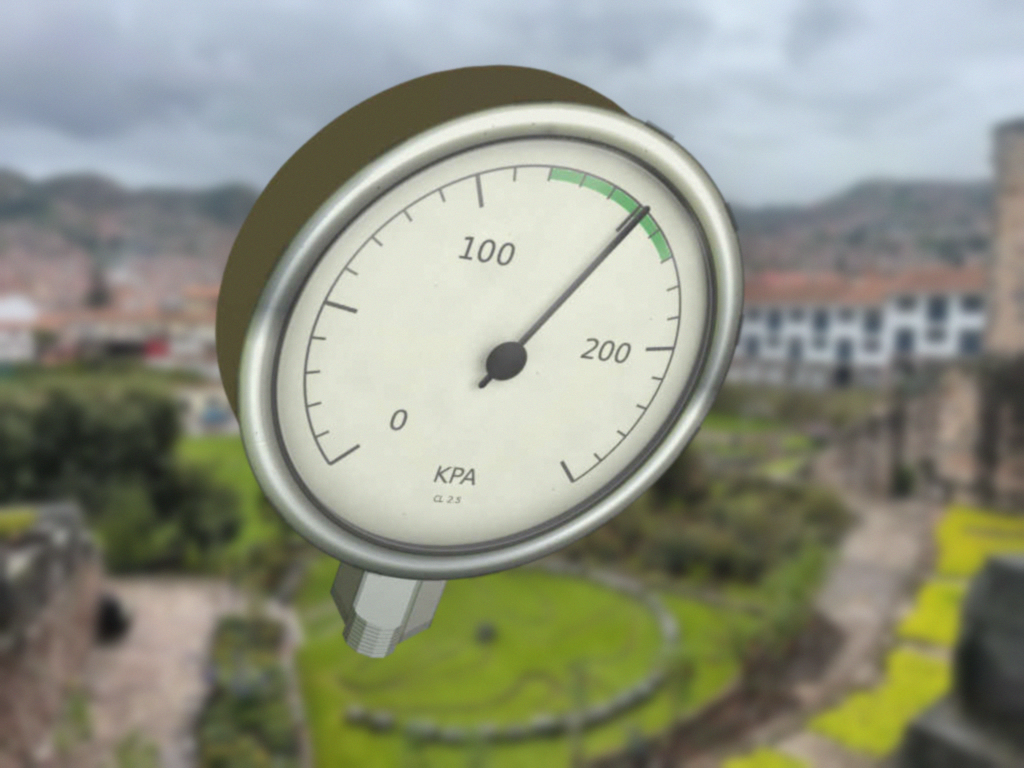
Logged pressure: 150 kPa
